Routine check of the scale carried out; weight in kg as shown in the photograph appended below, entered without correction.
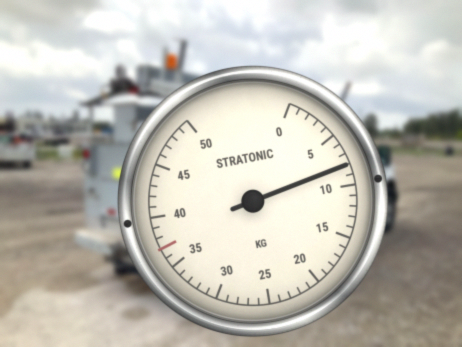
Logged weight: 8 kg
